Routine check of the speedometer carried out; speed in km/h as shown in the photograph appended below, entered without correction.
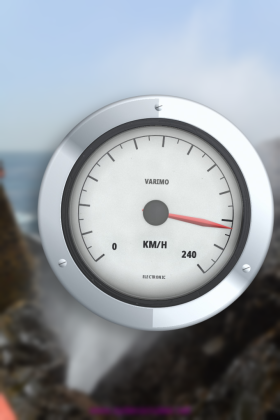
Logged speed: 205 km/h
